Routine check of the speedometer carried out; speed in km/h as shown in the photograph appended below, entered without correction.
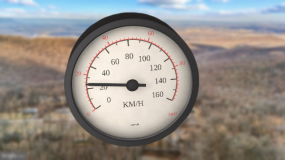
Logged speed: 25 km/h
